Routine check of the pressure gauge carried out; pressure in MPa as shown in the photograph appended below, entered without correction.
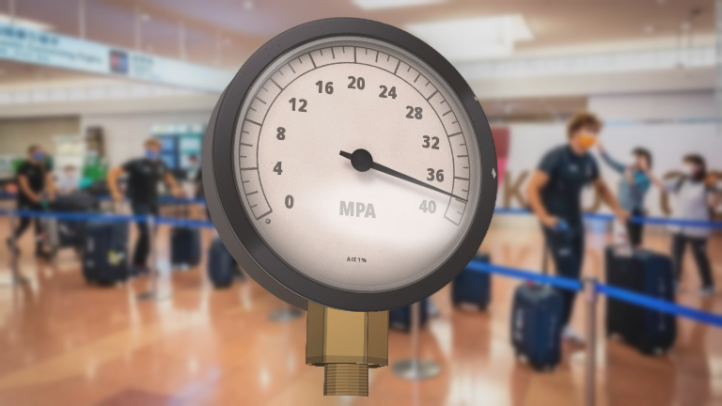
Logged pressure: 38 MPa
